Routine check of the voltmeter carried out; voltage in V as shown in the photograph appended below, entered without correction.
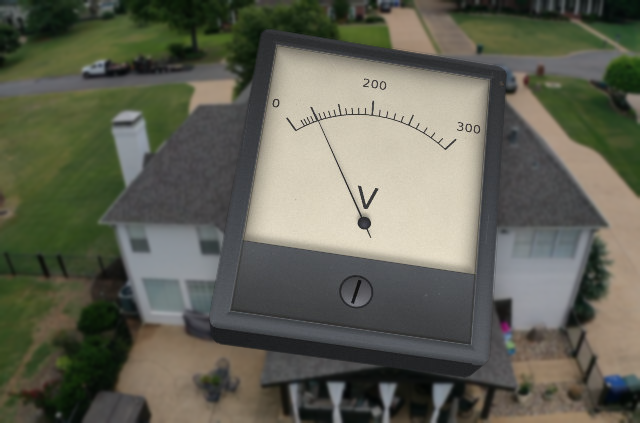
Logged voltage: 100 V
